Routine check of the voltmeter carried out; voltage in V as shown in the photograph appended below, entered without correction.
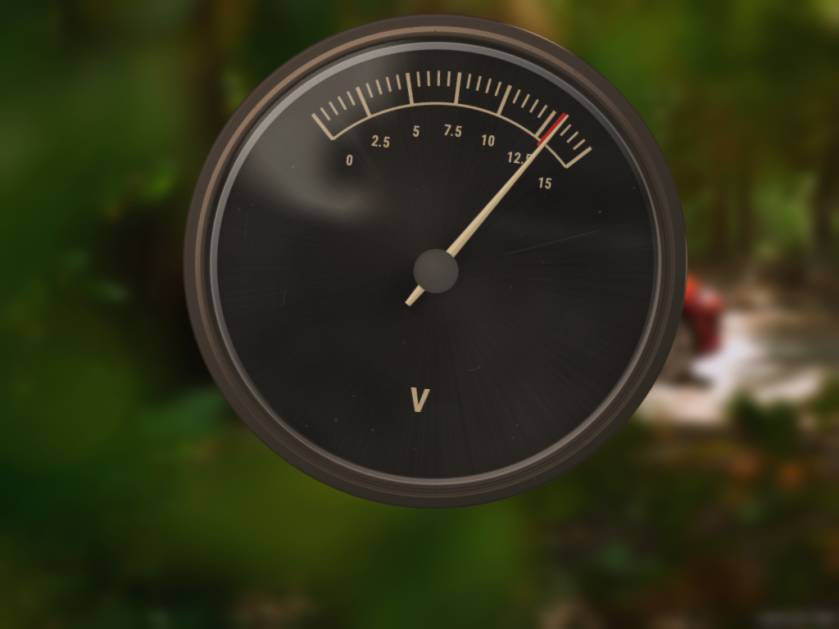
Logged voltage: 13 V
